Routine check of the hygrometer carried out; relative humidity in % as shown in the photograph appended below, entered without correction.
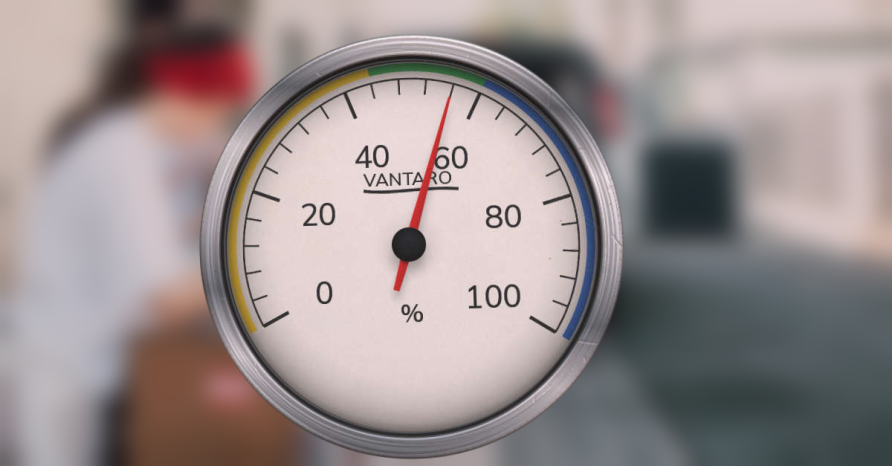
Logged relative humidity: 56 %
